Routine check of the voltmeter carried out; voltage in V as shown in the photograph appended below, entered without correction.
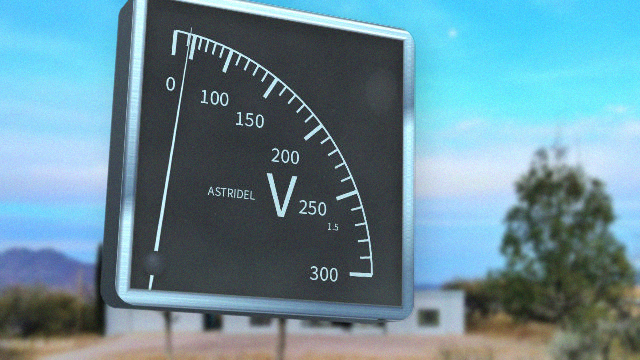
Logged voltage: 40 V
